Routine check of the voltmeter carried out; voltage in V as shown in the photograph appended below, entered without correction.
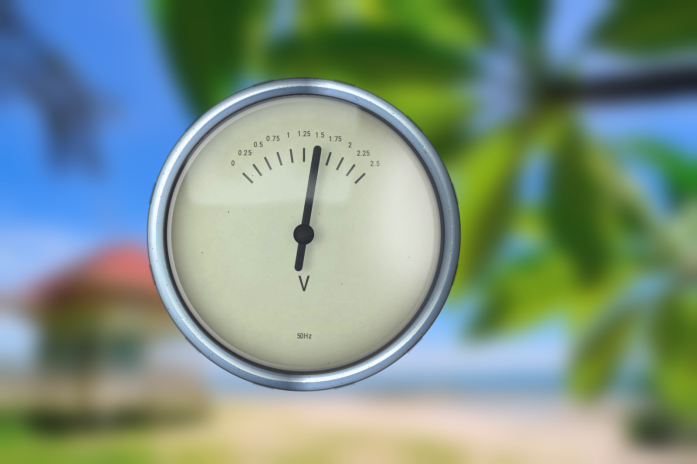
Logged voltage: 1.5 V
